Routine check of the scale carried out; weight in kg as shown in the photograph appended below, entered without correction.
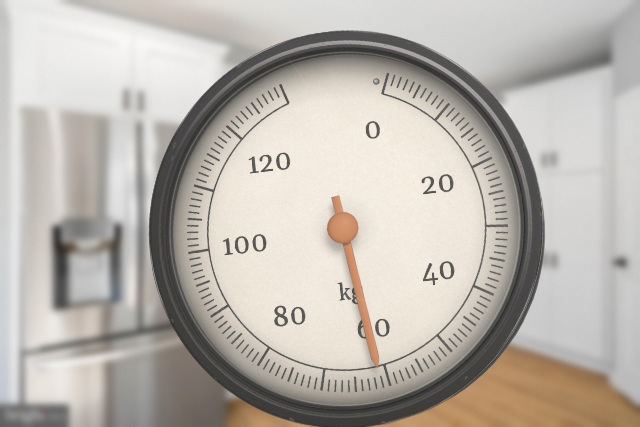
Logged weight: 61 kg
